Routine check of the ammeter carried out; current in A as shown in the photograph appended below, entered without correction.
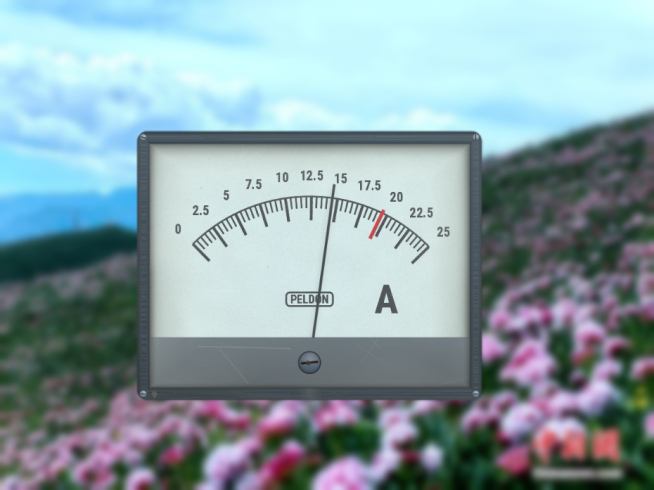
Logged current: 14.5 A
